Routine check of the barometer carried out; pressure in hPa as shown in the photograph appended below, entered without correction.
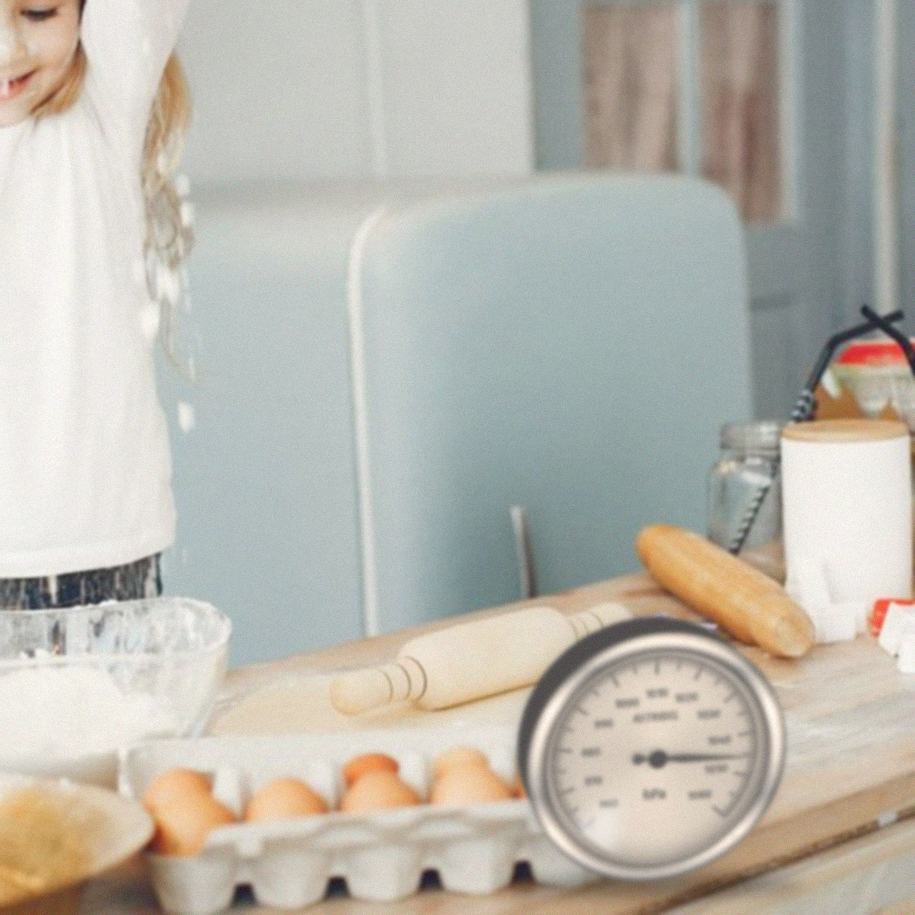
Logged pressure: 1045 hPa
